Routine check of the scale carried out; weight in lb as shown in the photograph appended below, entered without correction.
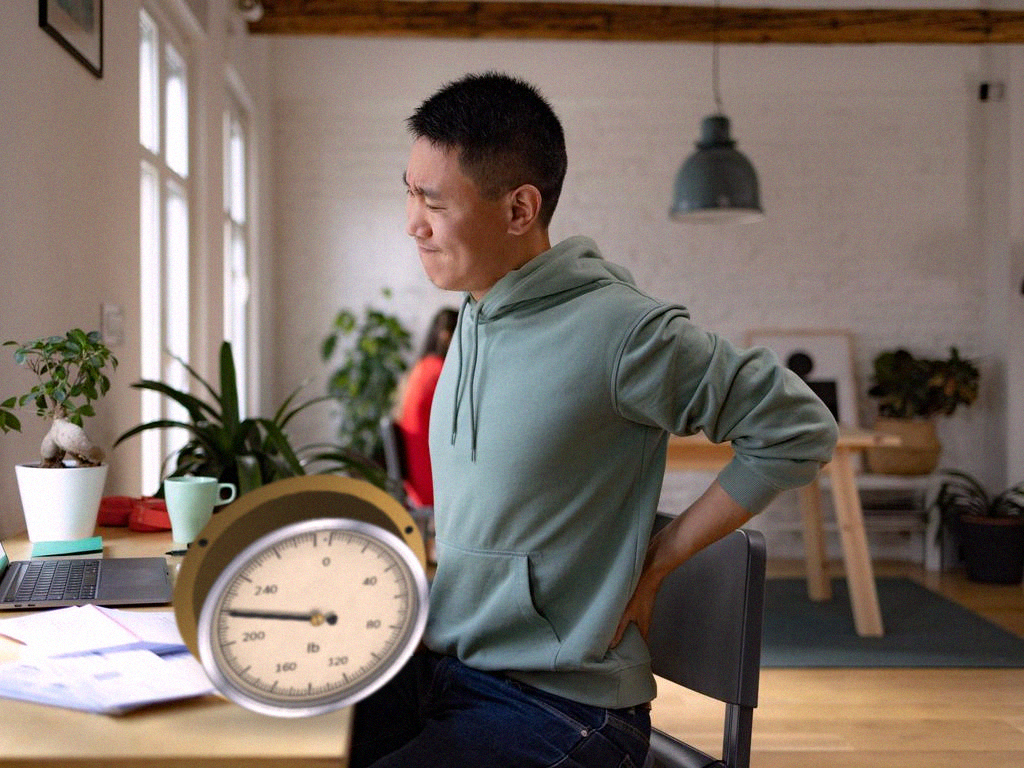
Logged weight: 220 lb
